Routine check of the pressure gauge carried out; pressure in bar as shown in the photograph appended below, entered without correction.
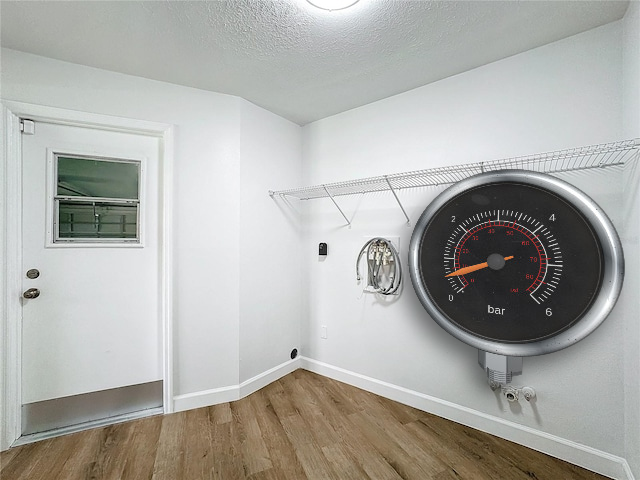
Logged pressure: 0.5 bar
